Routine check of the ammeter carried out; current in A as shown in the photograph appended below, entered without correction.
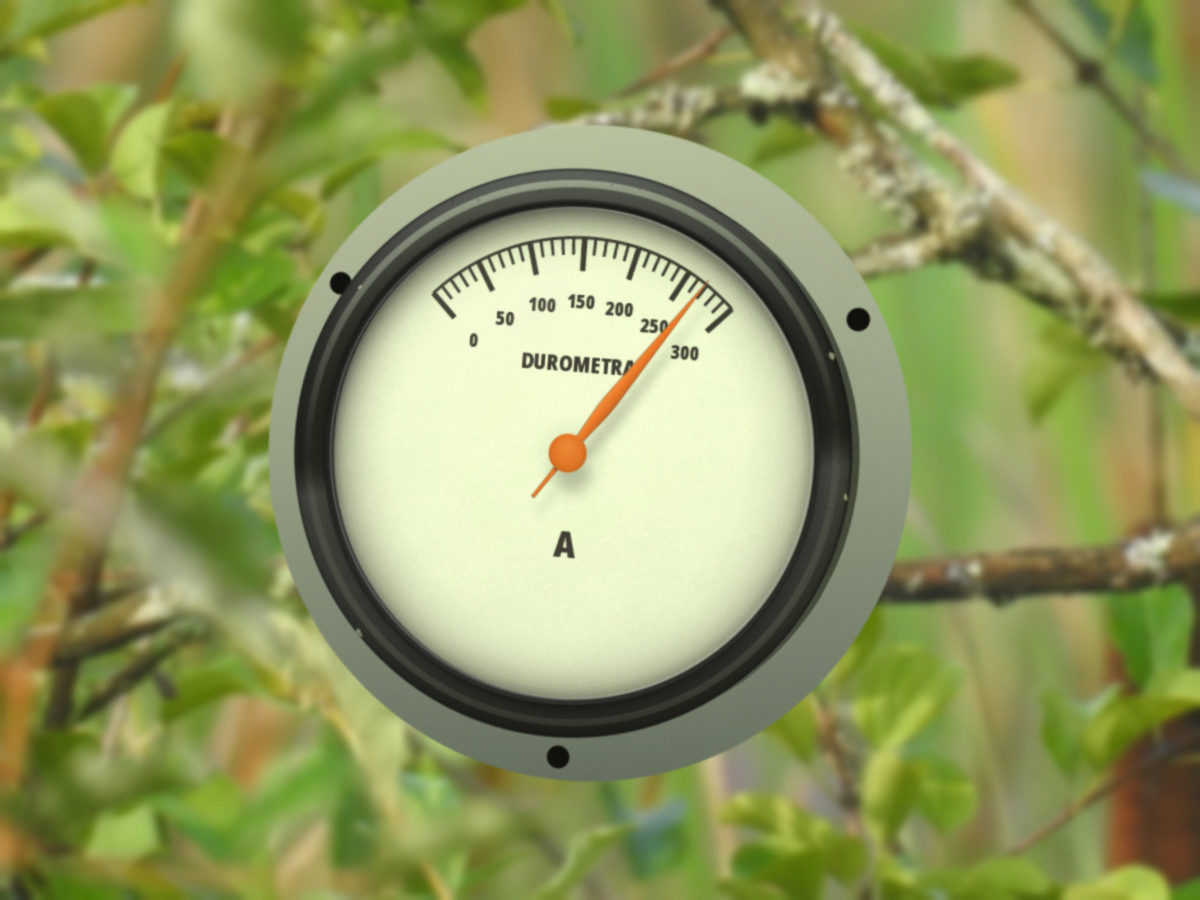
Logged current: 270 A
